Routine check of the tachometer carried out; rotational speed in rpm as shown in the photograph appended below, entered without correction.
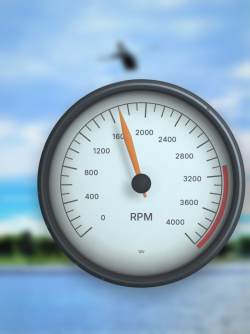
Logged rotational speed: 1700 rpm
